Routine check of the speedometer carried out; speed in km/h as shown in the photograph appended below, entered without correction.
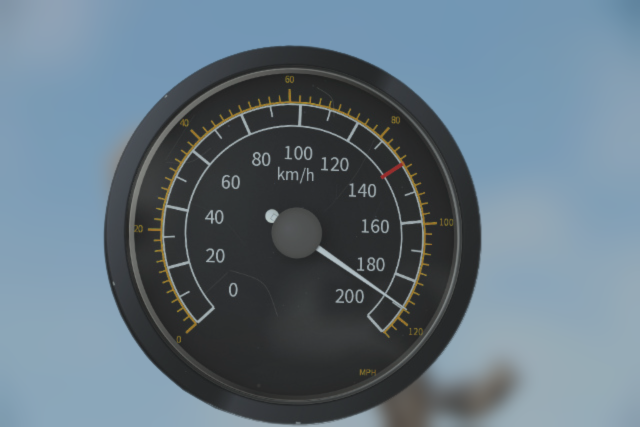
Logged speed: 190 km/h
